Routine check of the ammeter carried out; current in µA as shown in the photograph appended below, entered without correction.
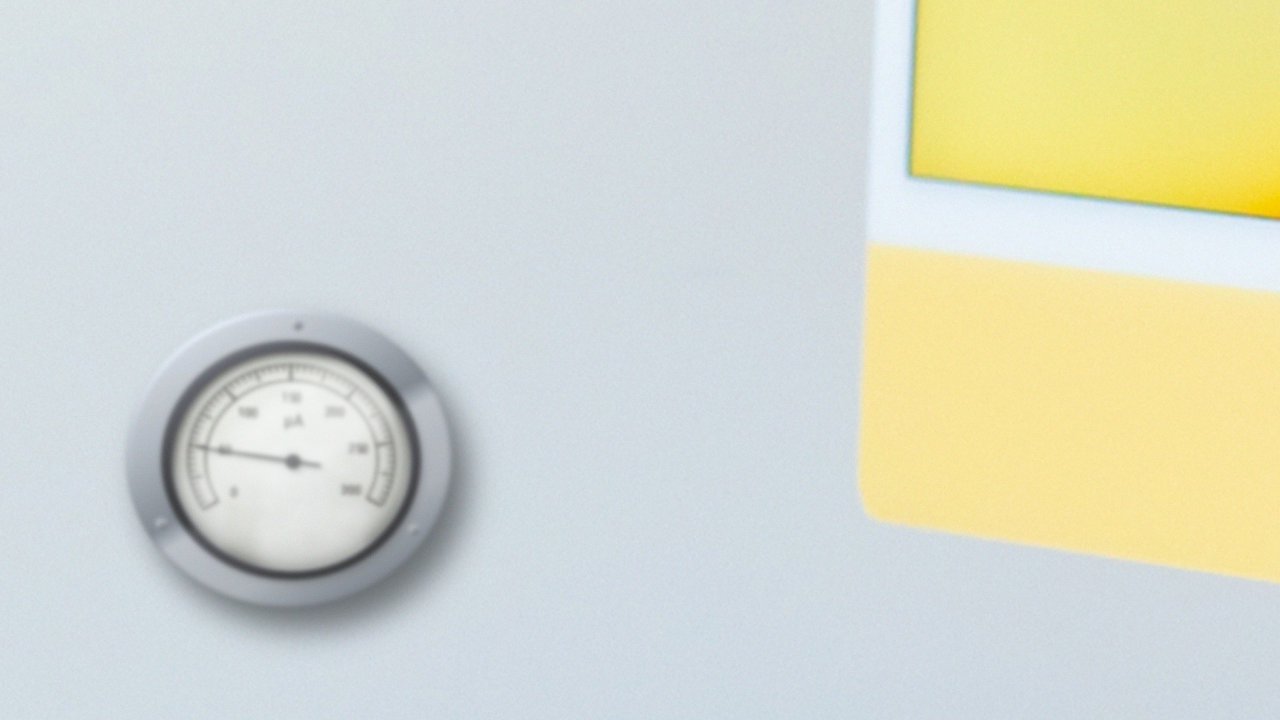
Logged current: 50 µA
